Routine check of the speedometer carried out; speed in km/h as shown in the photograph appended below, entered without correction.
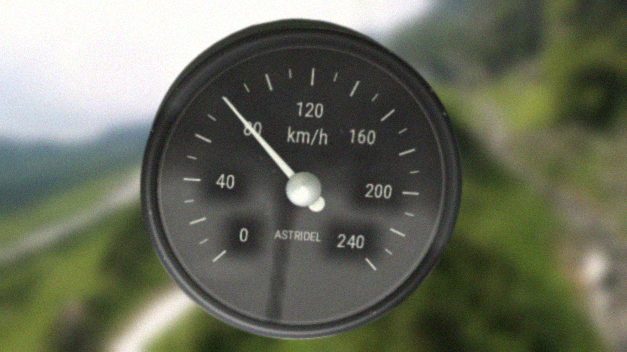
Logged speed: 80 km/h
